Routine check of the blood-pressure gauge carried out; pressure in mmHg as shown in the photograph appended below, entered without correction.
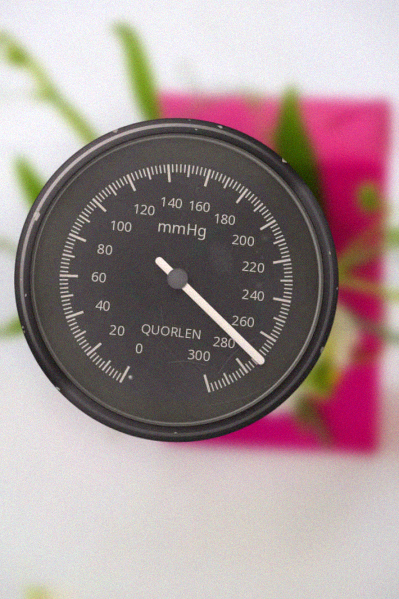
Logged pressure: 272 mmHg
